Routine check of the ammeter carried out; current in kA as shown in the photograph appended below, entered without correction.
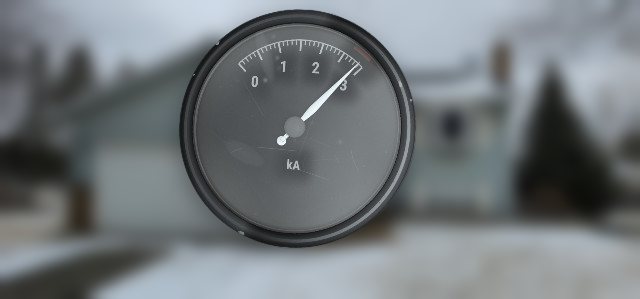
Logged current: 2.9 kA
